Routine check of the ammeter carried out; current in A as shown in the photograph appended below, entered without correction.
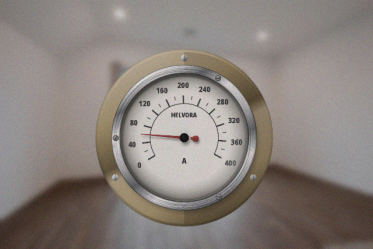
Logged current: 60 A
